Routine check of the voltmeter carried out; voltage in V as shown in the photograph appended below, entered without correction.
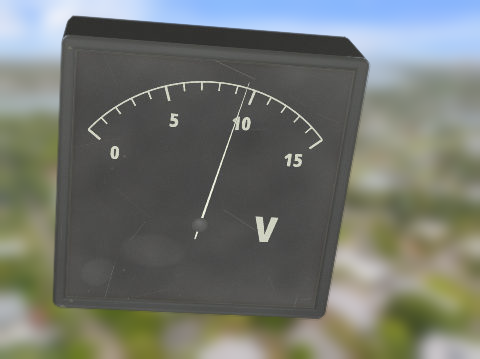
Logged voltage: 9.5 V
